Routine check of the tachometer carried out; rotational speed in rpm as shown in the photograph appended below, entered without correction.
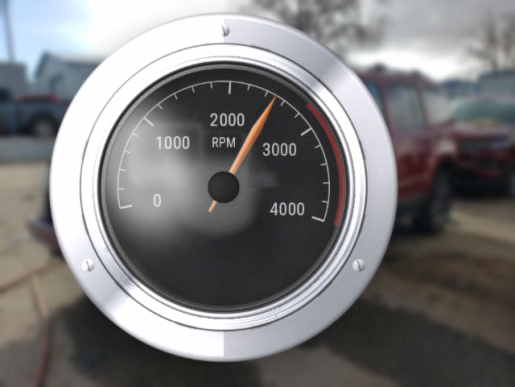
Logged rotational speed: 2500 rpm
